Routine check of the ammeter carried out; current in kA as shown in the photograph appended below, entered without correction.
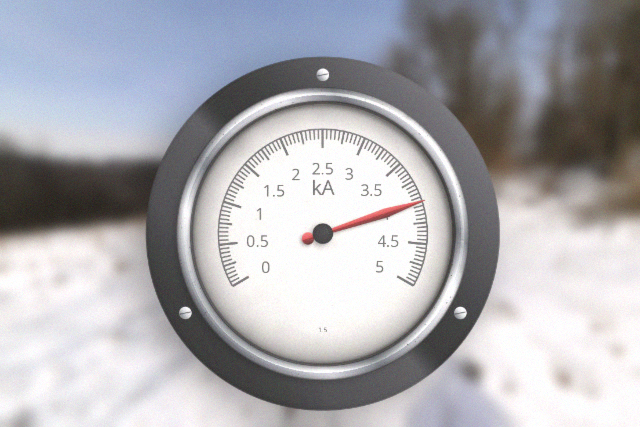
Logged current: 4 kA
